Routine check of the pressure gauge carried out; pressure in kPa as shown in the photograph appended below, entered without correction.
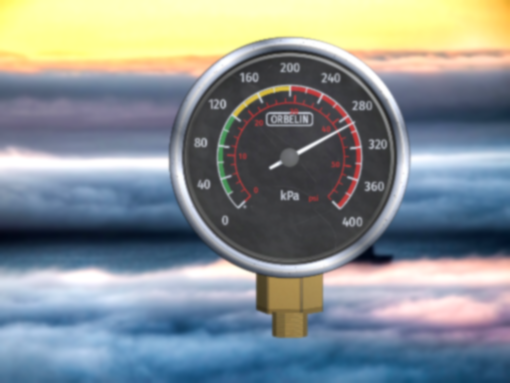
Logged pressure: 290 kPa
